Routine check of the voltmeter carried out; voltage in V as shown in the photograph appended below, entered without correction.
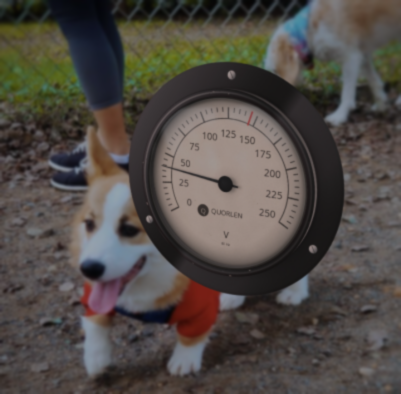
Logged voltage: 40 V
